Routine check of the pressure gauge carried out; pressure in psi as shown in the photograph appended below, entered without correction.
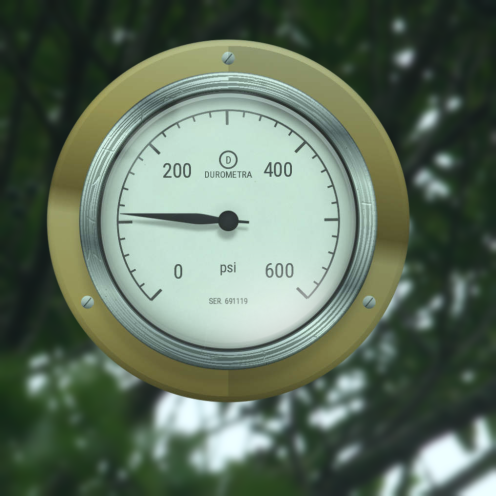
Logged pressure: 110 psi
